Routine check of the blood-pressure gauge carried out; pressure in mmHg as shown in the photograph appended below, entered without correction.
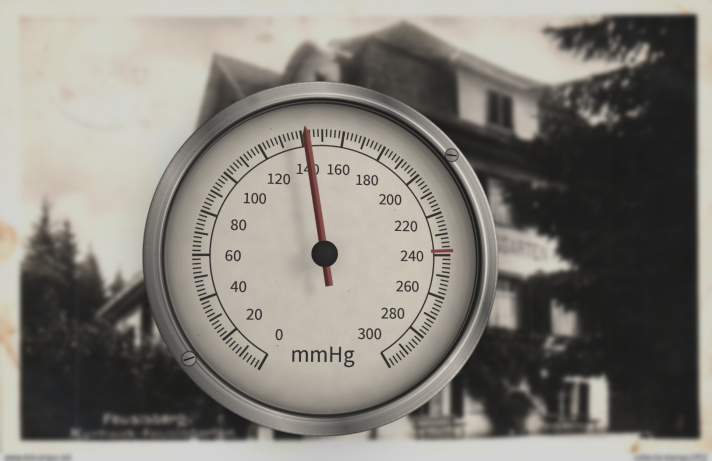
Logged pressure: 142 mmHg
